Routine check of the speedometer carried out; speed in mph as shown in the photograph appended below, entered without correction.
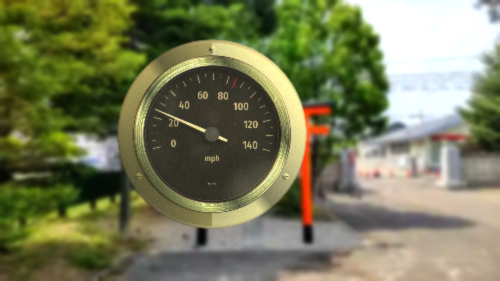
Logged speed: 25 mph
